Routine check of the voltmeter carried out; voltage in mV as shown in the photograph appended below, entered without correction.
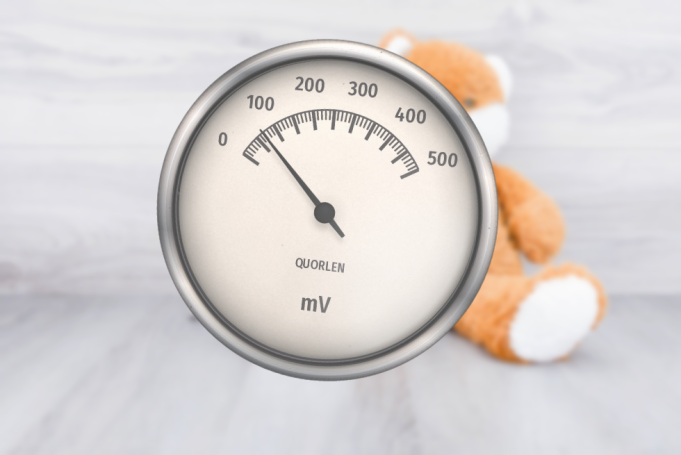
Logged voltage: 70 mV
